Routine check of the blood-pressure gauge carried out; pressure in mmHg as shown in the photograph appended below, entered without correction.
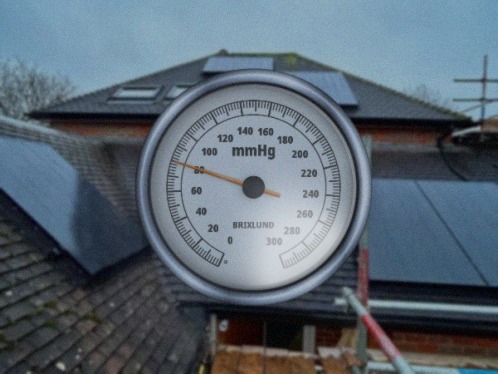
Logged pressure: 80 mmHg
